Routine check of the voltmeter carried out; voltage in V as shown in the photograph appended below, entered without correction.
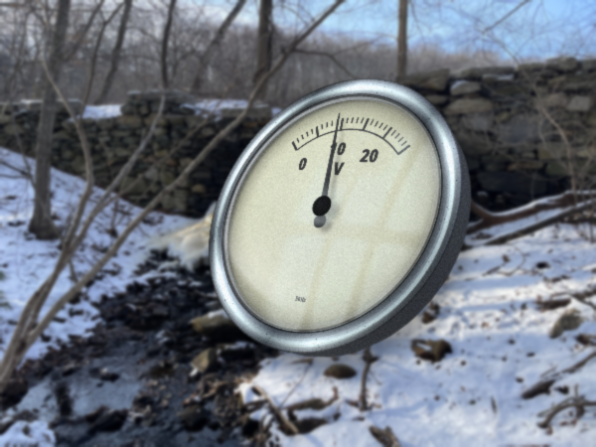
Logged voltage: 10 V
